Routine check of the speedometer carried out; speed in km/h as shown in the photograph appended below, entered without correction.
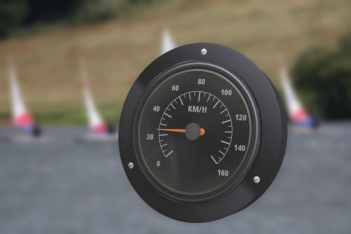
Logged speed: 25 km/h
